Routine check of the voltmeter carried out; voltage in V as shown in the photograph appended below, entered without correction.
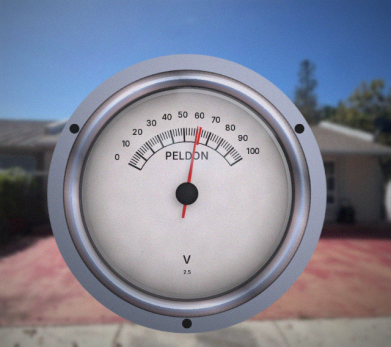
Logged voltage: 60 V
